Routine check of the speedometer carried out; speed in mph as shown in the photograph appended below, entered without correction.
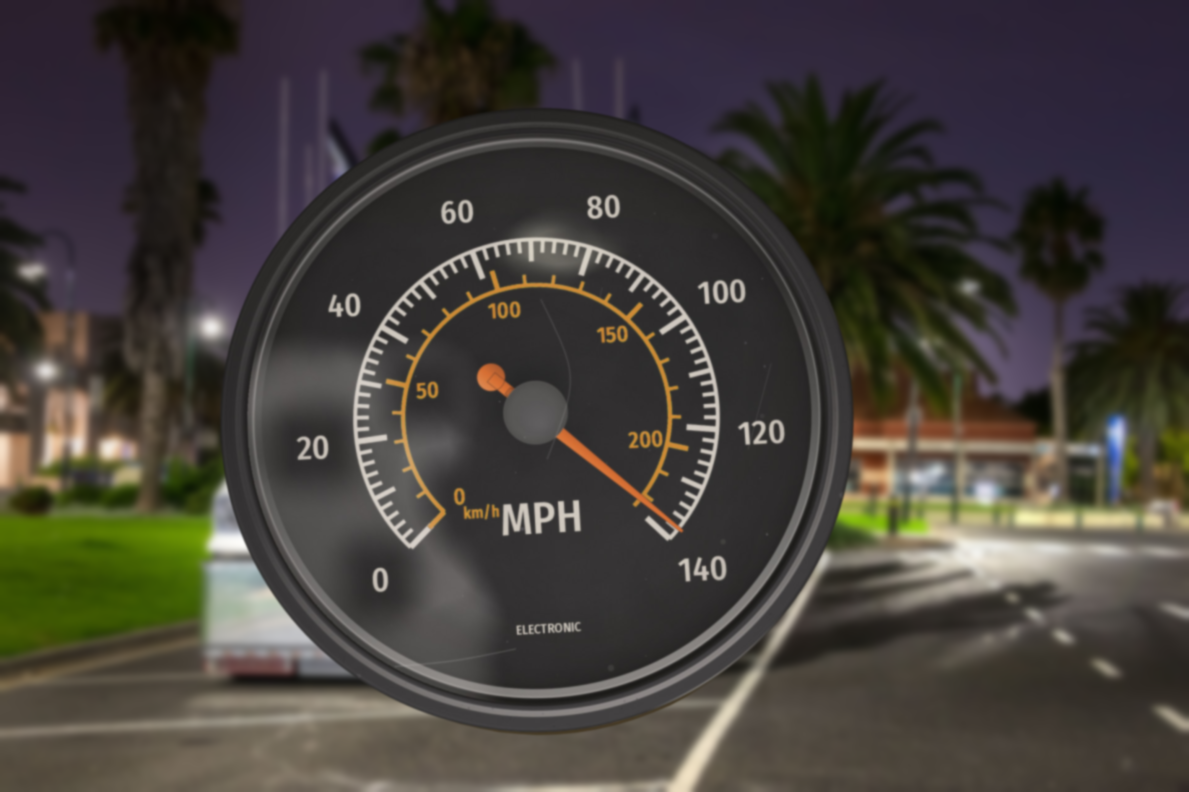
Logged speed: 138 mph
